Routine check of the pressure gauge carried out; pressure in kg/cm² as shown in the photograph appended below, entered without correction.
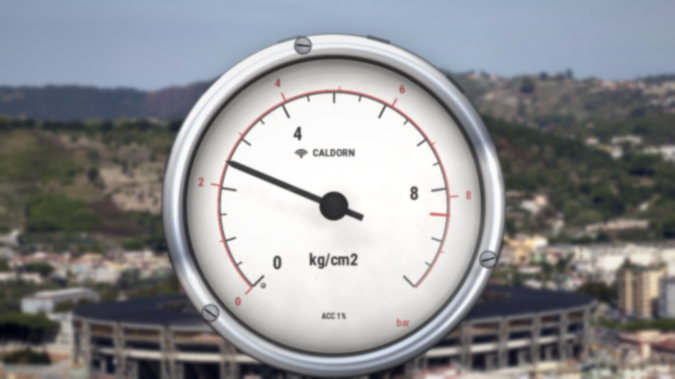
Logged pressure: 2.5 kg/cm²
